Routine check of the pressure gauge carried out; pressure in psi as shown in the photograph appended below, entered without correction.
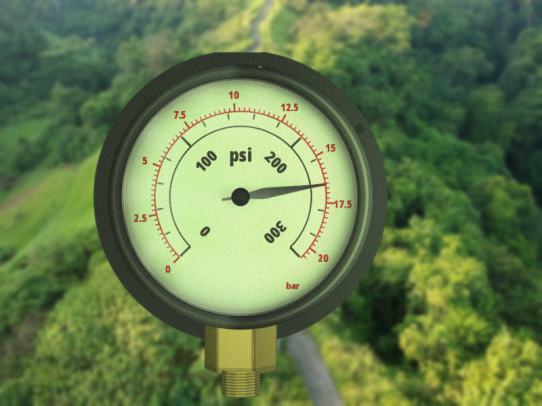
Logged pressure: 240 psi
